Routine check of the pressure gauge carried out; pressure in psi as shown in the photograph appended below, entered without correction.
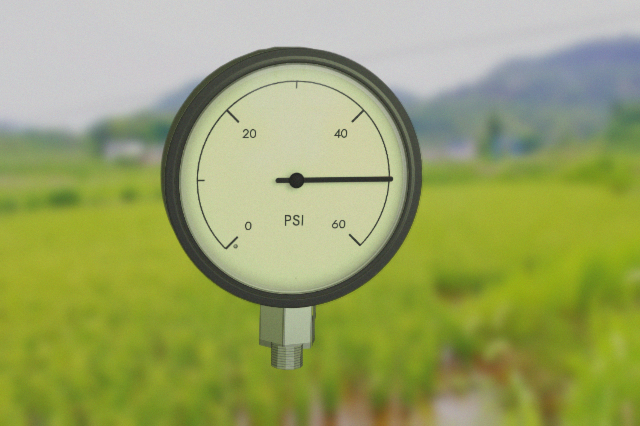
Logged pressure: 50 psi
